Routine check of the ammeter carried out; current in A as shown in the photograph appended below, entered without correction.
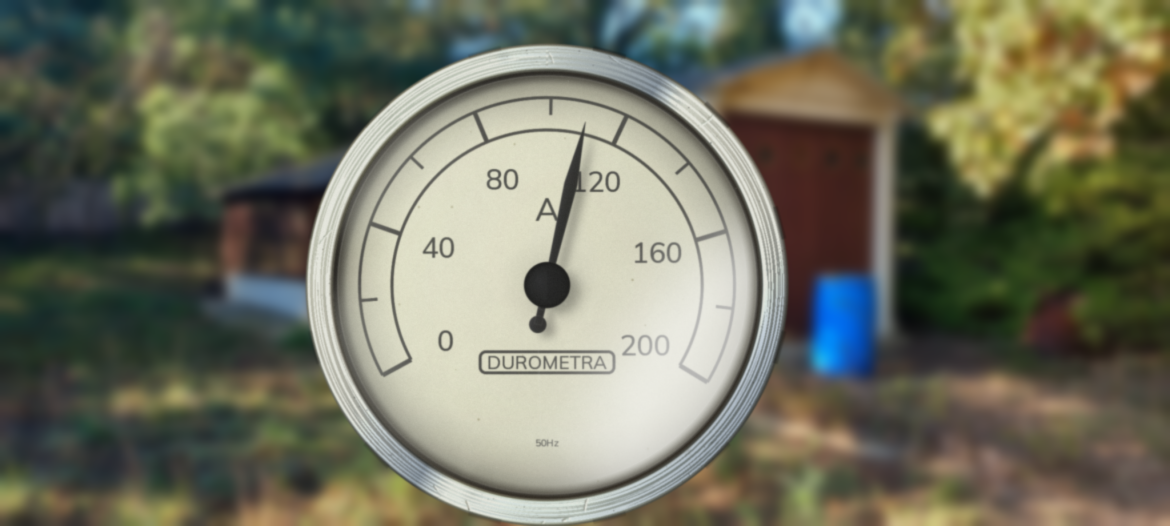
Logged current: 110 A
